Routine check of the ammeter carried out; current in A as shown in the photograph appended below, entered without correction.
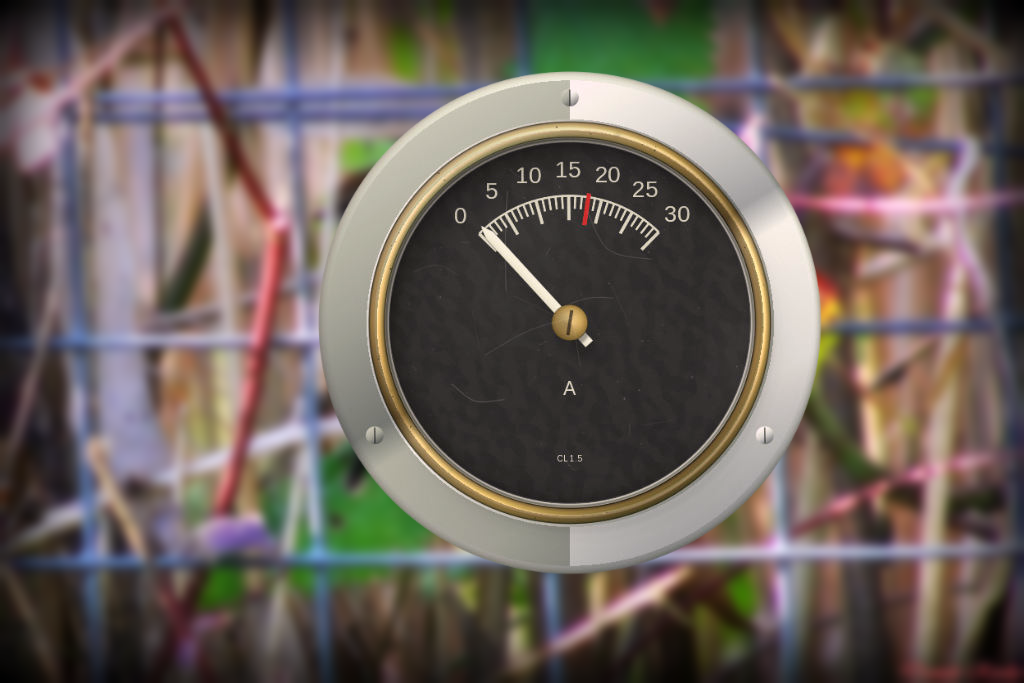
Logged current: 1 A
